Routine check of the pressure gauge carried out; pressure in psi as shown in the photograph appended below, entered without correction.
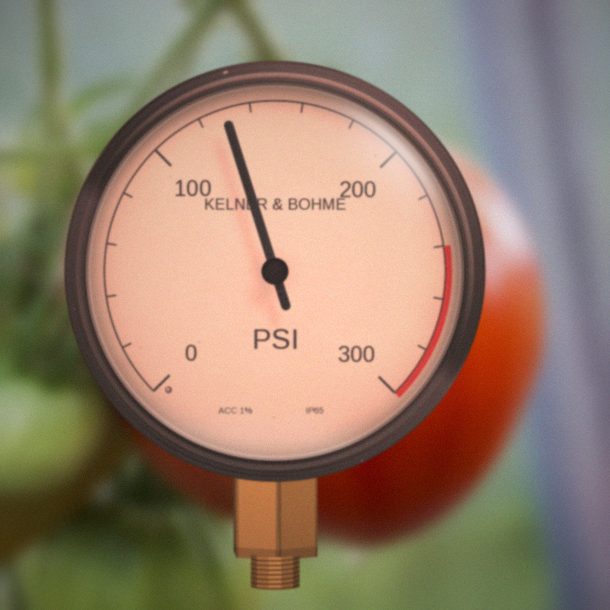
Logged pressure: 130 psi
